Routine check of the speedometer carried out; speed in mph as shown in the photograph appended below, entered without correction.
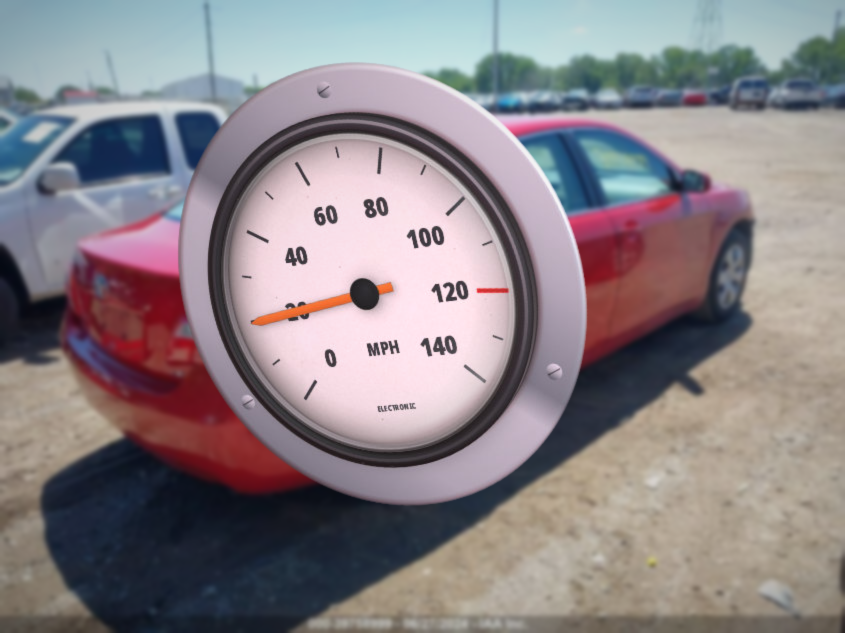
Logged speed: 20 mph
